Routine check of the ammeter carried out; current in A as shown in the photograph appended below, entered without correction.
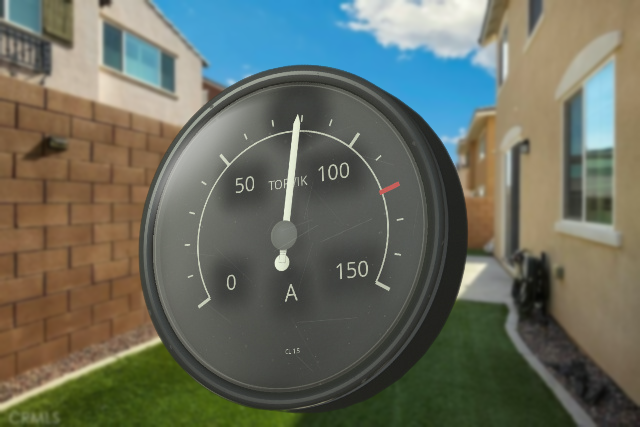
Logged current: 80 A
